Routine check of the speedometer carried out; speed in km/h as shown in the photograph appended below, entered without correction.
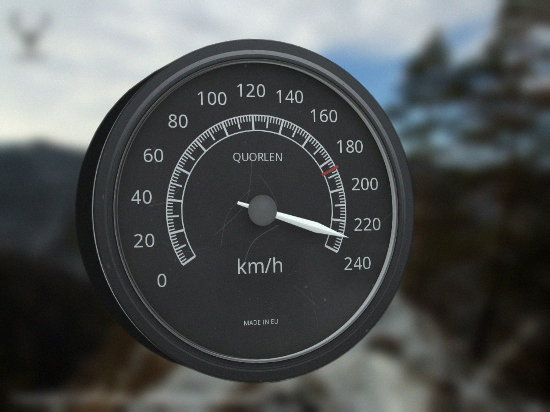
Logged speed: 230 km/h
